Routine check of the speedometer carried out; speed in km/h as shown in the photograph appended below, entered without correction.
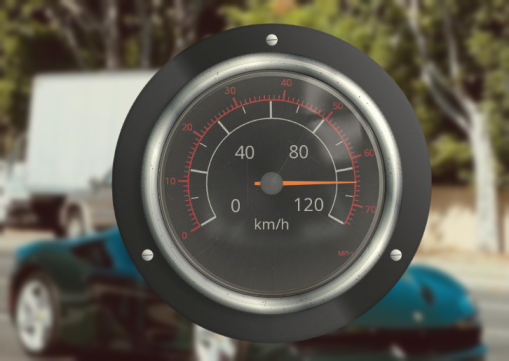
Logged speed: 105 km/h
